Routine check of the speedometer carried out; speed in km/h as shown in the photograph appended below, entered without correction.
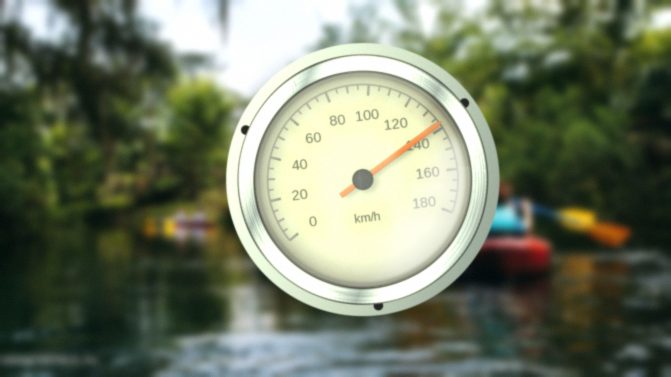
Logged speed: 137.5 km/h
